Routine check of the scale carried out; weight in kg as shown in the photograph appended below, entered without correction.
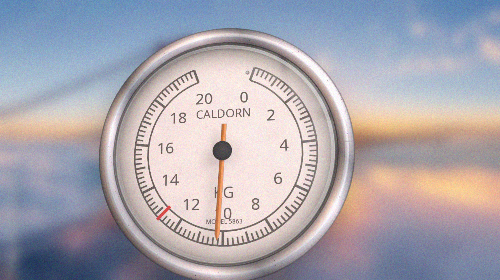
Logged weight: 10.2 kg
